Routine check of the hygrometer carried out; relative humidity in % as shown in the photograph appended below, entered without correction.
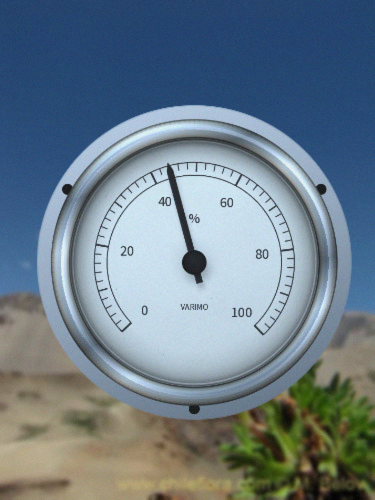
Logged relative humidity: 44 %
